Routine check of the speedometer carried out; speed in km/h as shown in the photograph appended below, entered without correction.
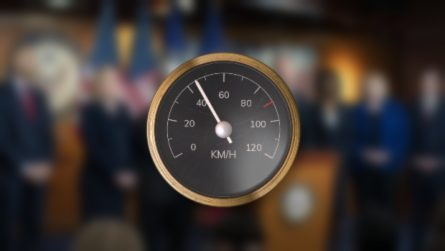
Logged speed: 45 km/h
